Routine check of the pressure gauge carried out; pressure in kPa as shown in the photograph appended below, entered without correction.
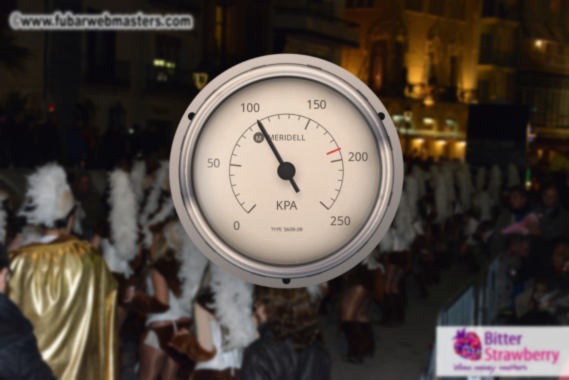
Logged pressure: 100 kPa
